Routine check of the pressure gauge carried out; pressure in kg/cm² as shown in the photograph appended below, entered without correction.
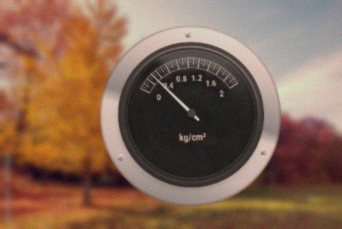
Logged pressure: 0.3 kg/cm²
